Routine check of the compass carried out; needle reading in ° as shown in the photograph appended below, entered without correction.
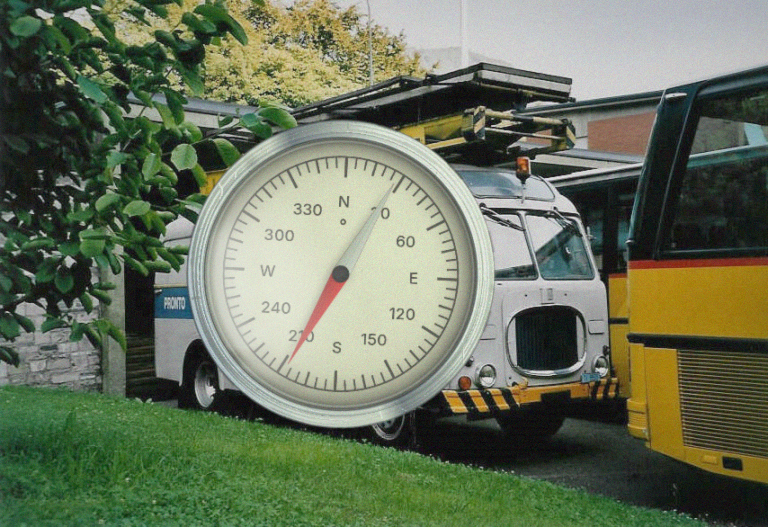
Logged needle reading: 207.5 °
